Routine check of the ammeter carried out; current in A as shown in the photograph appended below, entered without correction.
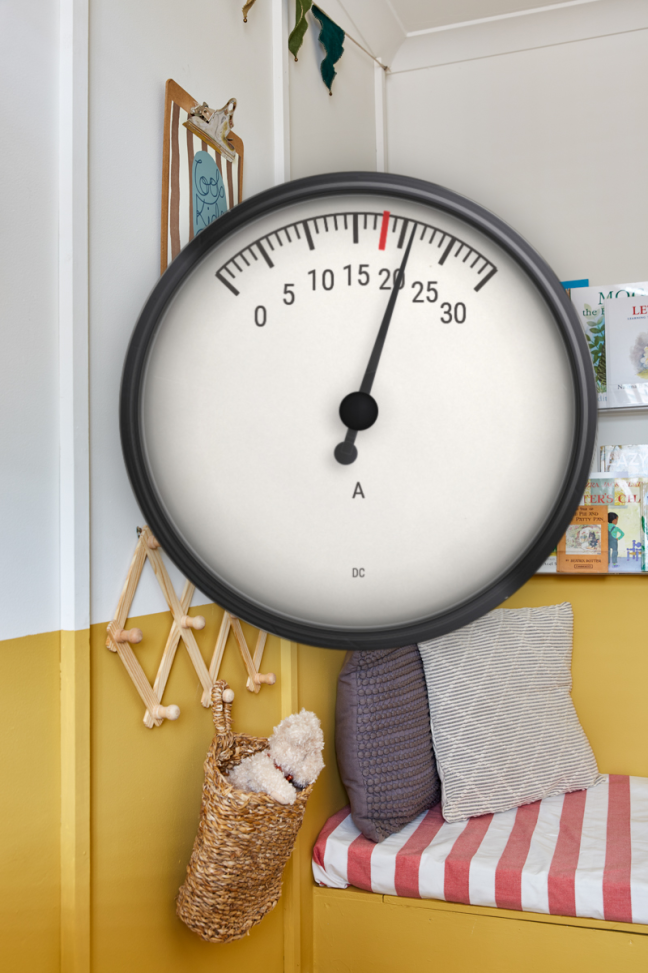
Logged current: 21 A
